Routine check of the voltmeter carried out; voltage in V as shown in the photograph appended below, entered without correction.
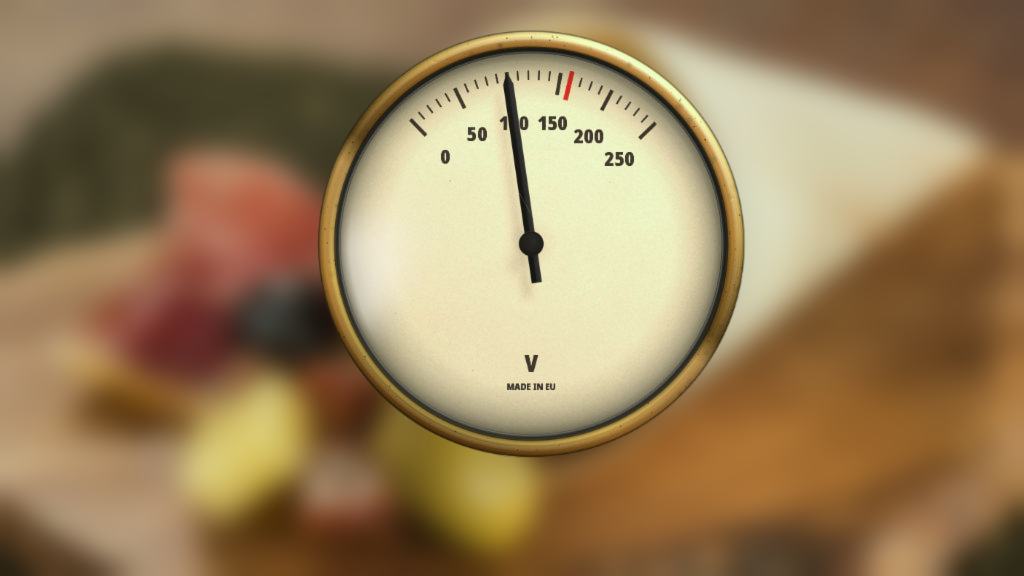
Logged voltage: 100 V
